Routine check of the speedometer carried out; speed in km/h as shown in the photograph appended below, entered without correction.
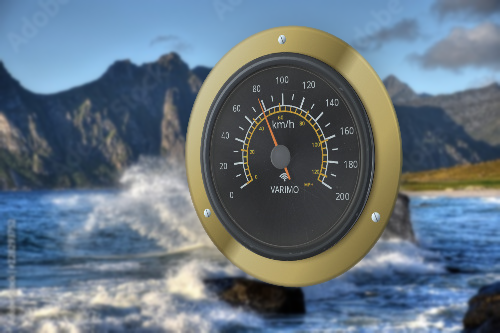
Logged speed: 80 km/h
